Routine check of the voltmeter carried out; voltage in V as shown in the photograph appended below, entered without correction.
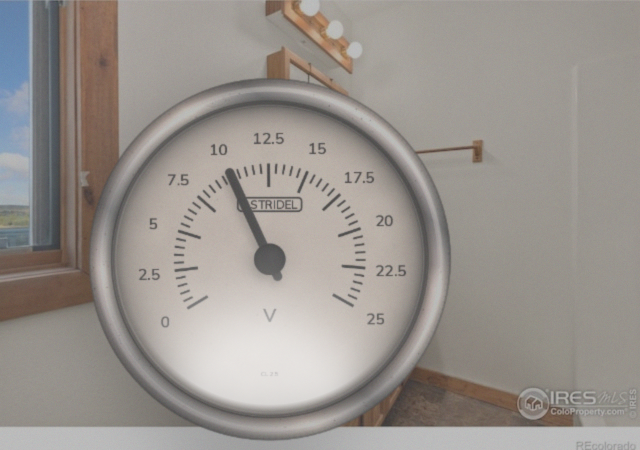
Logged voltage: 10 V
